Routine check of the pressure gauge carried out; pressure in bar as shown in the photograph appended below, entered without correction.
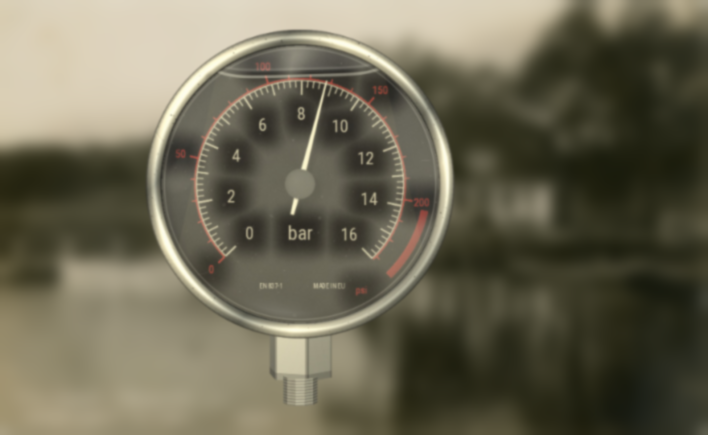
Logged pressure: 8.8 bar
